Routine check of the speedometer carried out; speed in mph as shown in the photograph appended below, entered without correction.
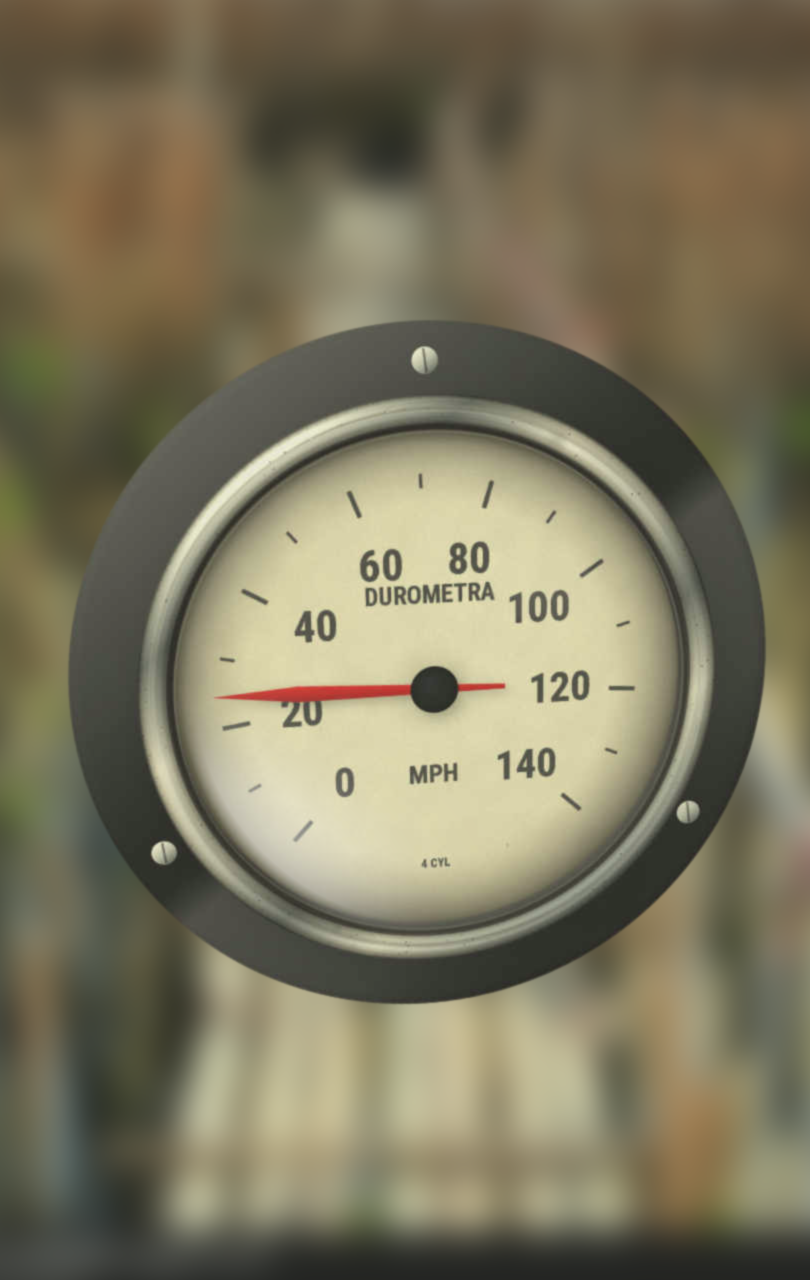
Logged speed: 25 mph
